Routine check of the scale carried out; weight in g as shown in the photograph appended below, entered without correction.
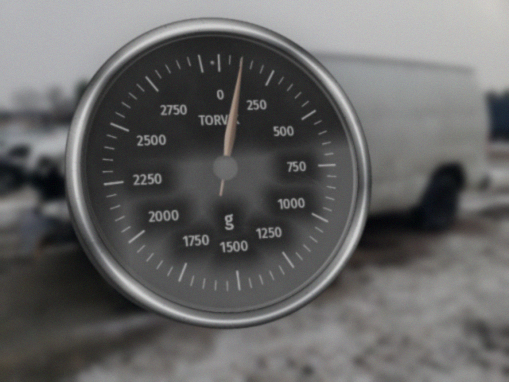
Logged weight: 100 g
